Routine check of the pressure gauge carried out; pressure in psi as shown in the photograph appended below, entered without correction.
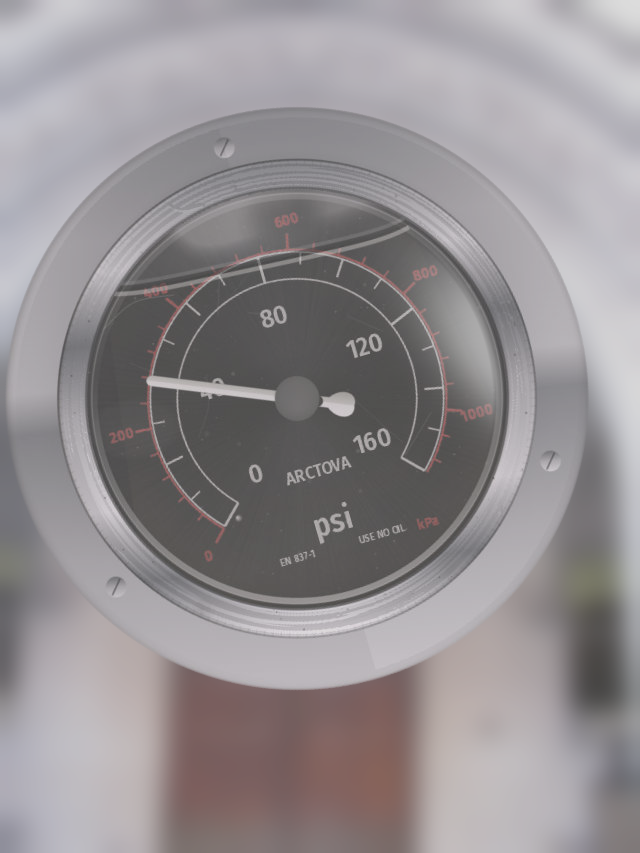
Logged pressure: 40 psi
